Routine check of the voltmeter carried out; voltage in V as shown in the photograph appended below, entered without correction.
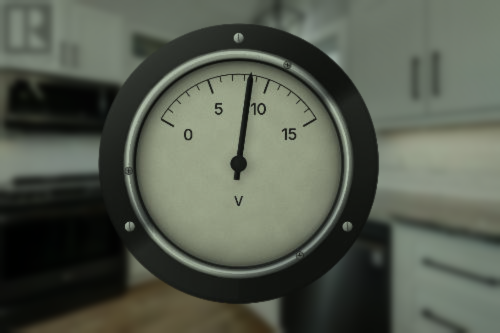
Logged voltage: 8.5 V
